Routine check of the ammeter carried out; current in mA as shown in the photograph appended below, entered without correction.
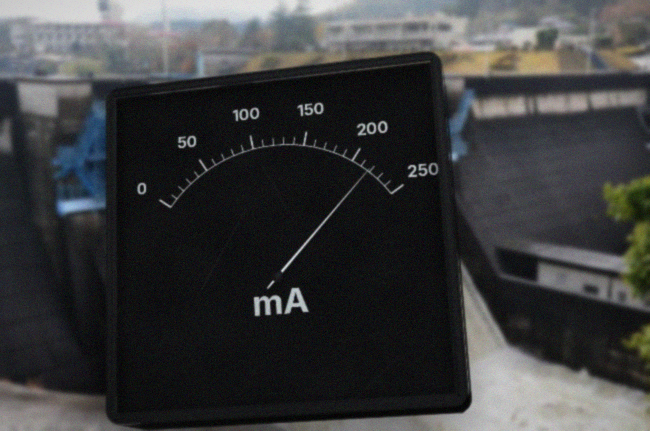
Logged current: 220 mA
